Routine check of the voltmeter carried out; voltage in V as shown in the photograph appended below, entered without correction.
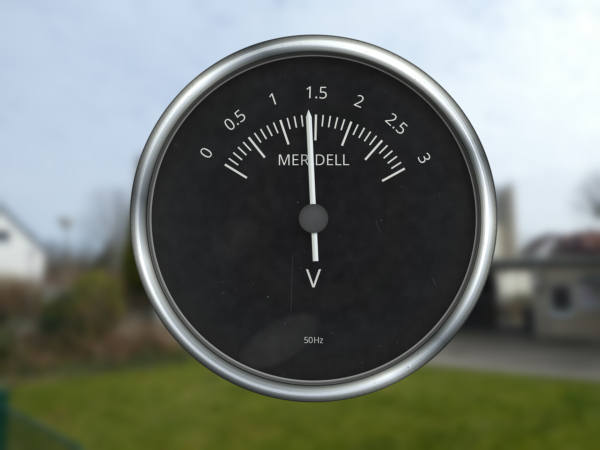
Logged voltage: 1.4 V
